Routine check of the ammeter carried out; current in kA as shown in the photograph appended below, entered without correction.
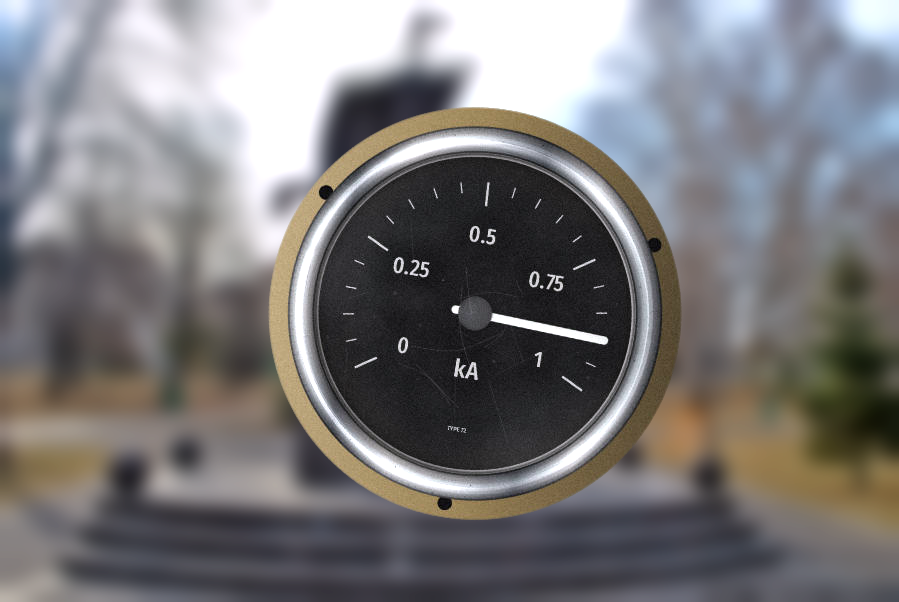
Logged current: 0.9 kA
